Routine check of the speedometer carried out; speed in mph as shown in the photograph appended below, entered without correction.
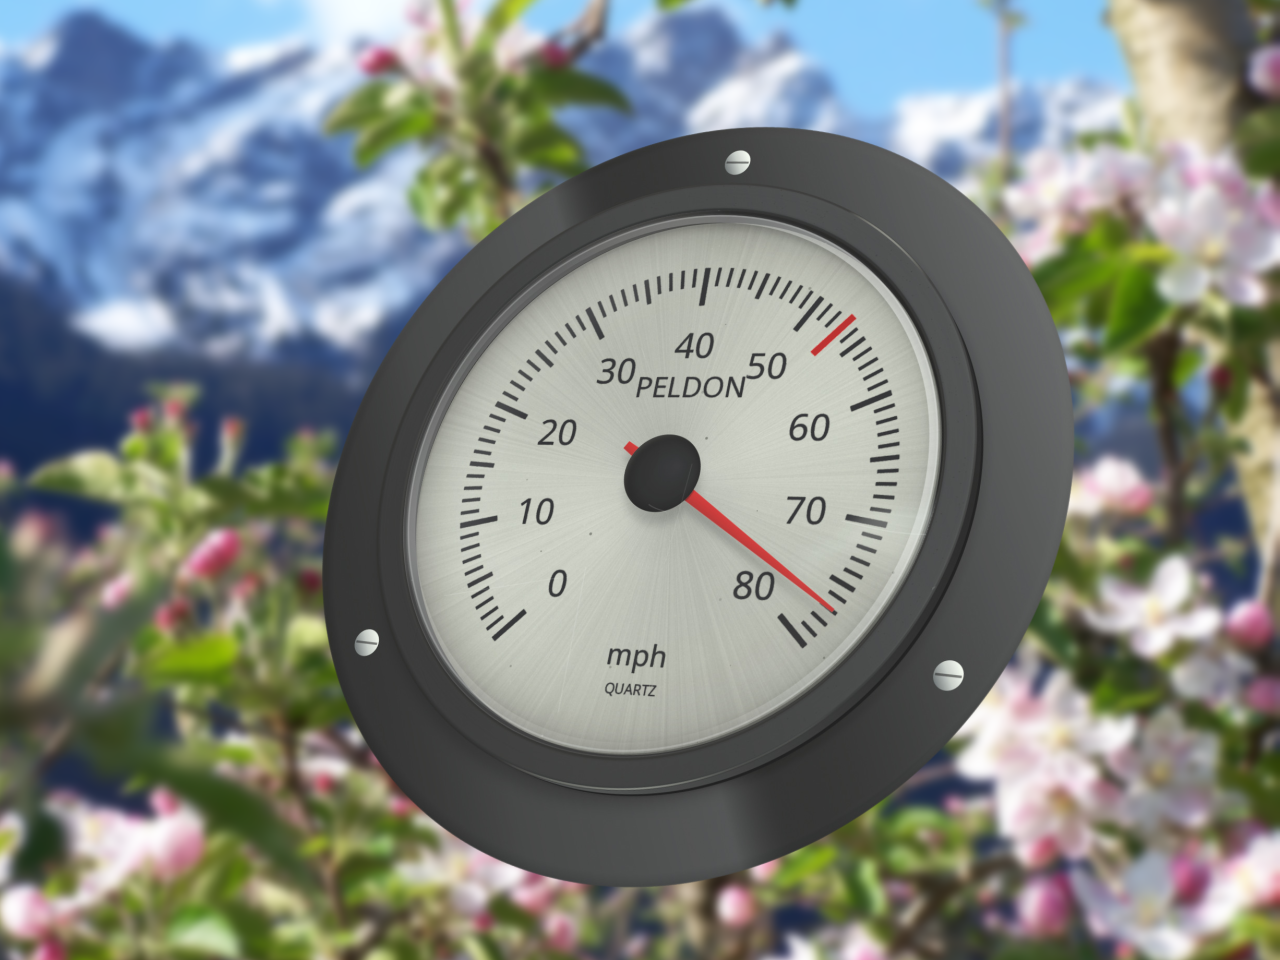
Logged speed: 77 mph
